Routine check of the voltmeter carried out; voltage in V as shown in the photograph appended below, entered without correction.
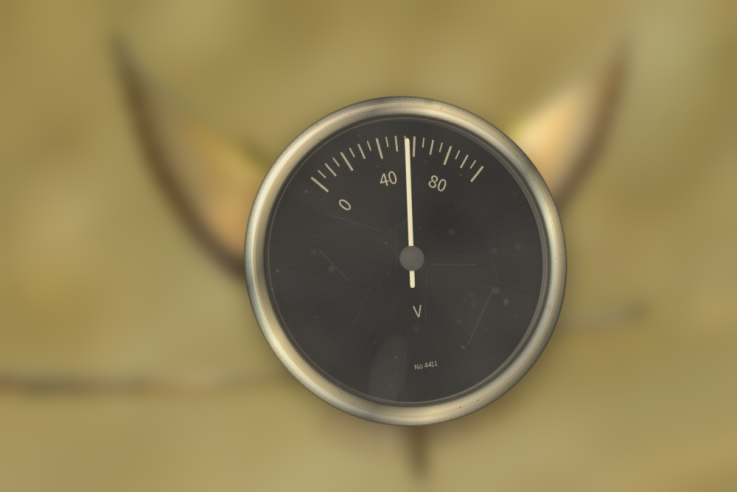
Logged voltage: 55 V
